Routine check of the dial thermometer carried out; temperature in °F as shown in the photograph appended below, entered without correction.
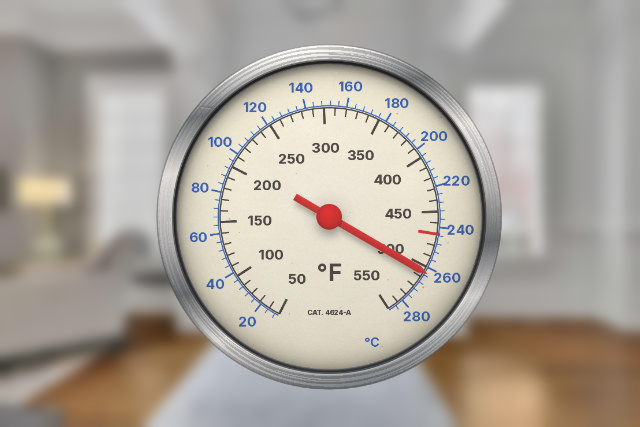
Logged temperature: 505 °F
